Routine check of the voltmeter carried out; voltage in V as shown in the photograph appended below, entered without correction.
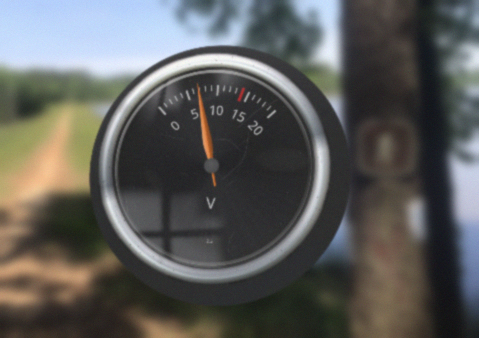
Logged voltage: 7 V
